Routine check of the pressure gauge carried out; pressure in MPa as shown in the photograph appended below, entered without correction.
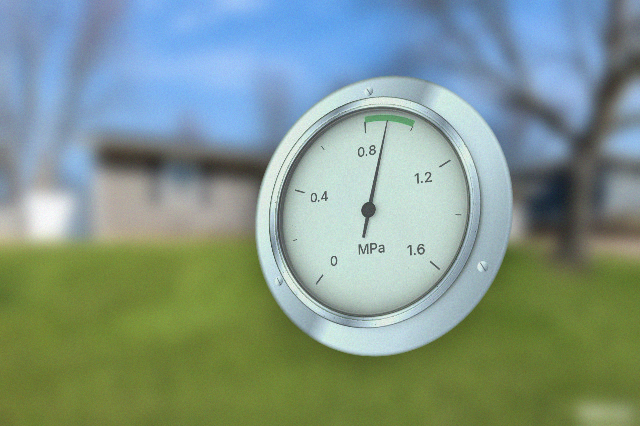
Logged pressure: 0.9 MPa
